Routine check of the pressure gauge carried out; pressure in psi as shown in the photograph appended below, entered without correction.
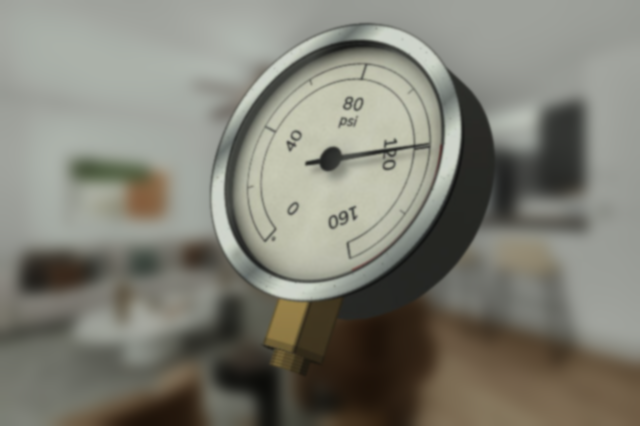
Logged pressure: 120 psi
